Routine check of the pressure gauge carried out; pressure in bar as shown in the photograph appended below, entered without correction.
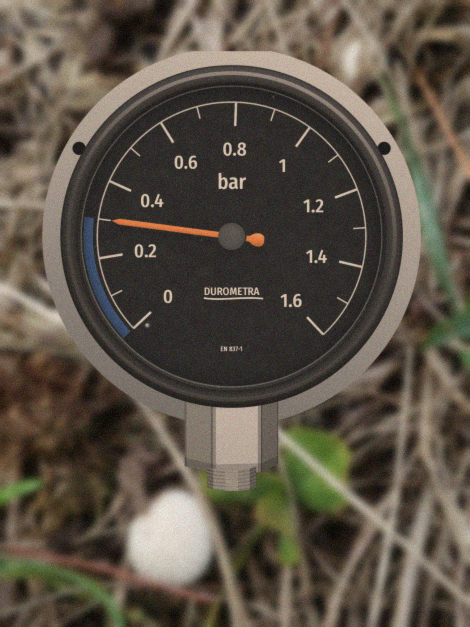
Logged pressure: 0.3 bar
